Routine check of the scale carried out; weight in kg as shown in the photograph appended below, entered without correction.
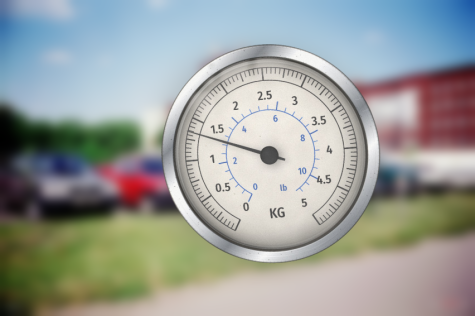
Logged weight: 1.35 kg
